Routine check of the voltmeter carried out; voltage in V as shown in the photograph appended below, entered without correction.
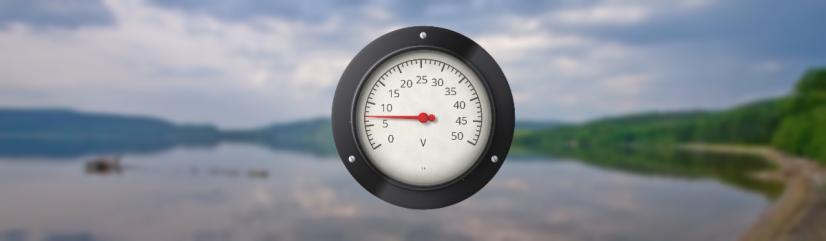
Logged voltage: 7 V
